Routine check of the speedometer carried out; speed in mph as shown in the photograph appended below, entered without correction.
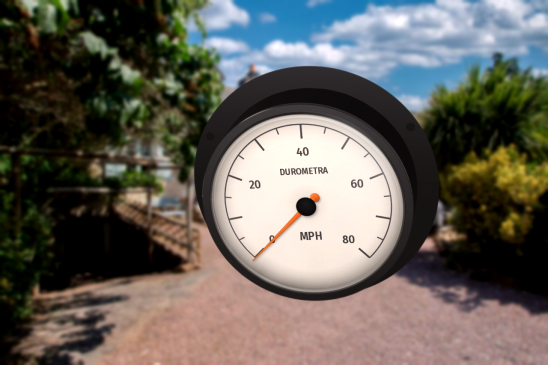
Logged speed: 0 mph
